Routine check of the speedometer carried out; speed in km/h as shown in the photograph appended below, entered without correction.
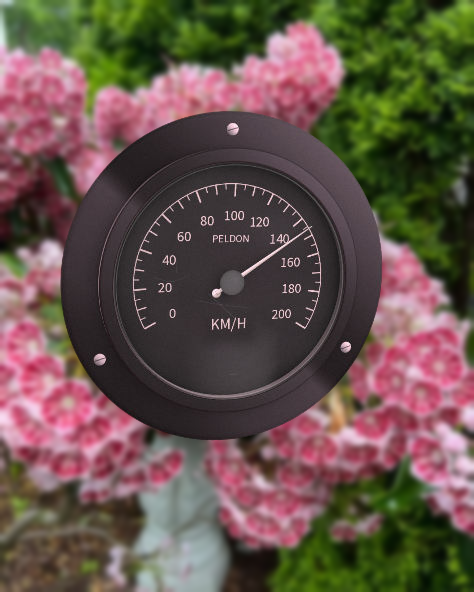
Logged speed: 145 km/h
